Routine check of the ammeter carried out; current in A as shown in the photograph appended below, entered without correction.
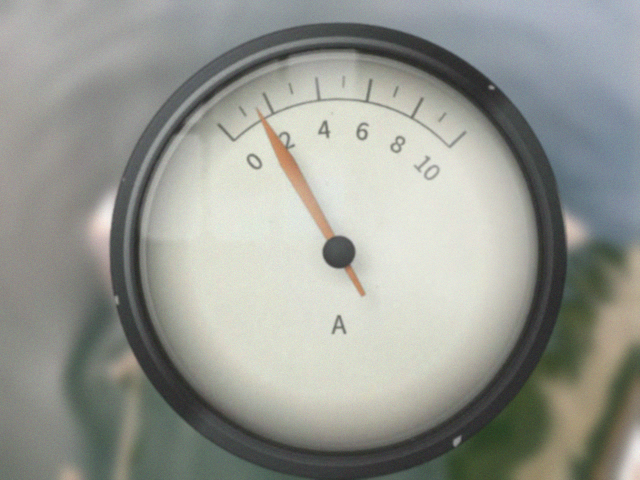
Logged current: 1.5 A
